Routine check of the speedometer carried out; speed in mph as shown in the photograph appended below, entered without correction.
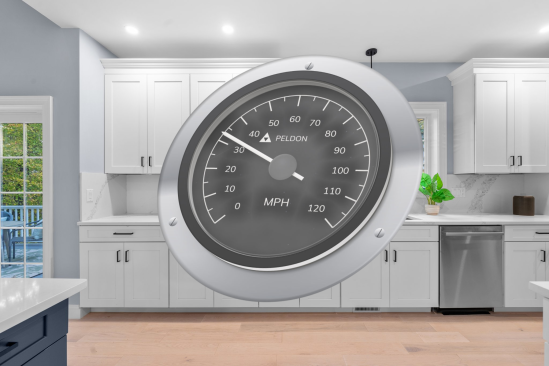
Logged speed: 32.5 mph
